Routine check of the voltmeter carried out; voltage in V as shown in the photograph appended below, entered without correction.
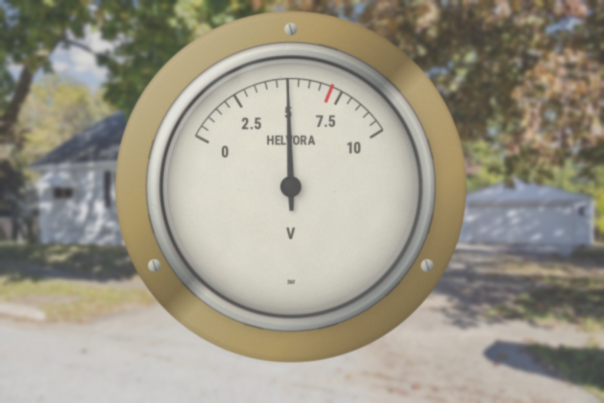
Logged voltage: 5 V
